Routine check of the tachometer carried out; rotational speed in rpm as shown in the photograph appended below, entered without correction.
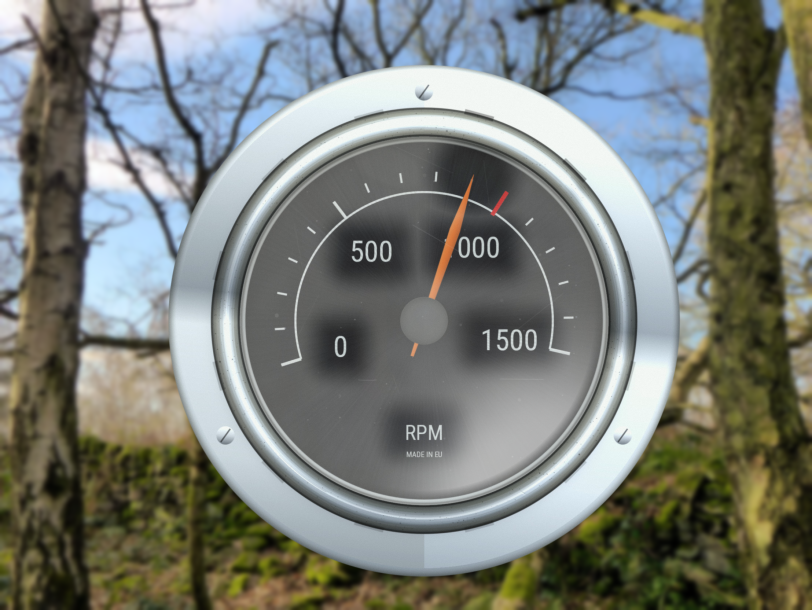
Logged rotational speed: 900 rpm
